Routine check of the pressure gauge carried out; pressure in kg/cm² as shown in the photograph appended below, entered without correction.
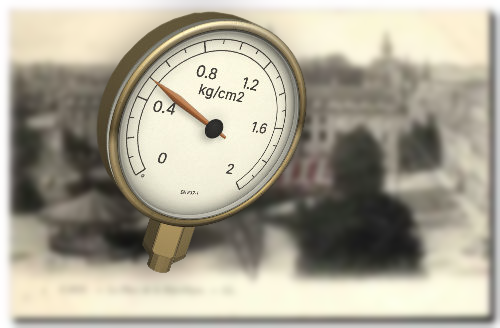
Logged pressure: 0.5 kg/cm²
